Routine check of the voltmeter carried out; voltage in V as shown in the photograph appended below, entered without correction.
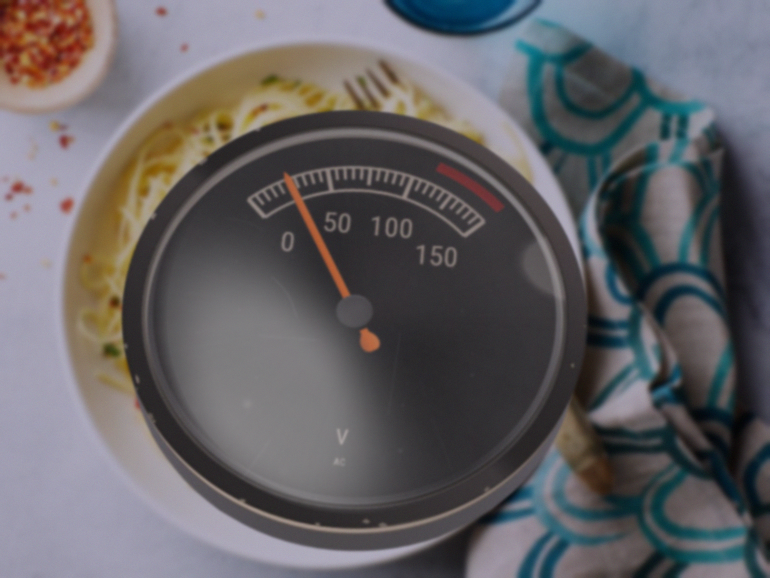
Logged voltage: 25 V
